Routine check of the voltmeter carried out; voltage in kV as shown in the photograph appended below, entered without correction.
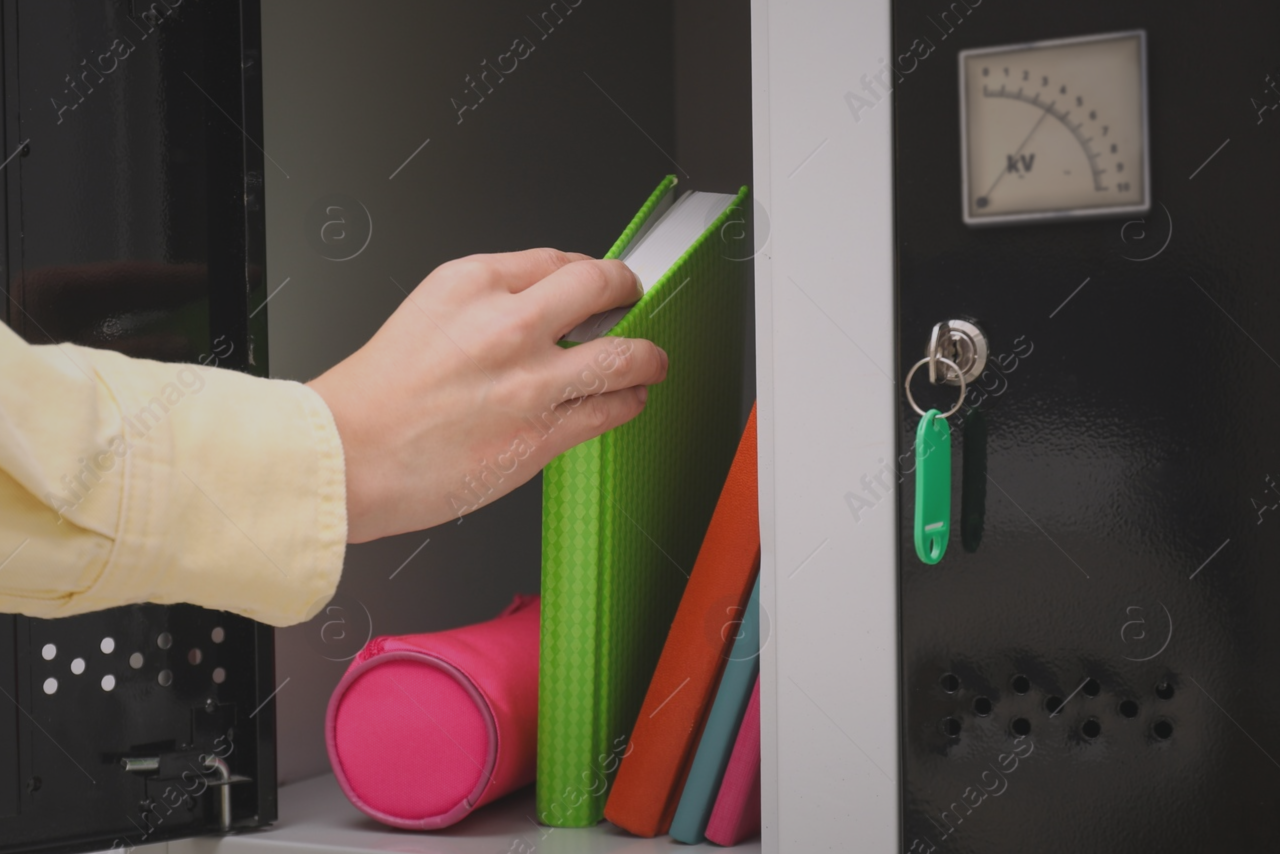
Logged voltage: 4 kV
